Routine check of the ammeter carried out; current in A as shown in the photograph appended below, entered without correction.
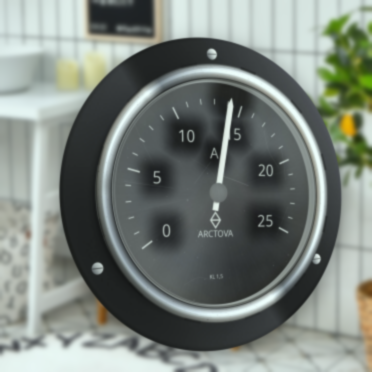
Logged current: 14 A
